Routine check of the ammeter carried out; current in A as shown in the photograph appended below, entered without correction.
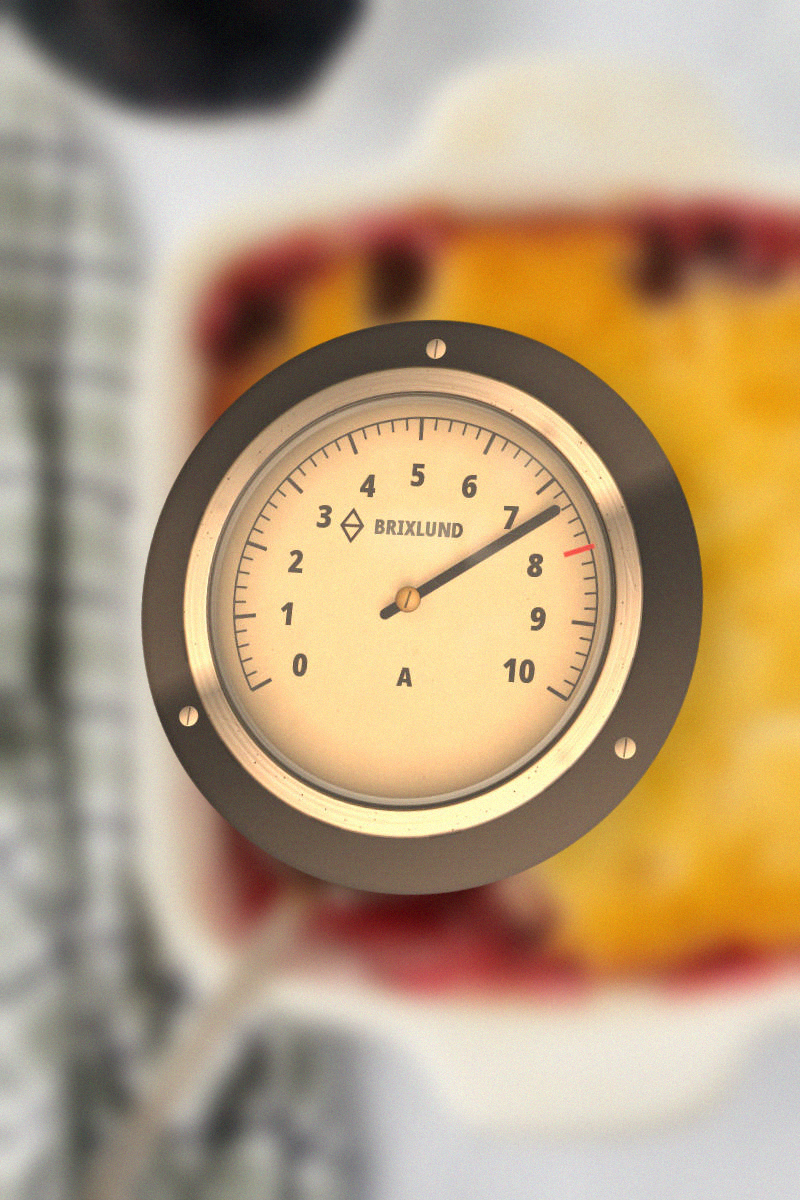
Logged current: 7.4 A
